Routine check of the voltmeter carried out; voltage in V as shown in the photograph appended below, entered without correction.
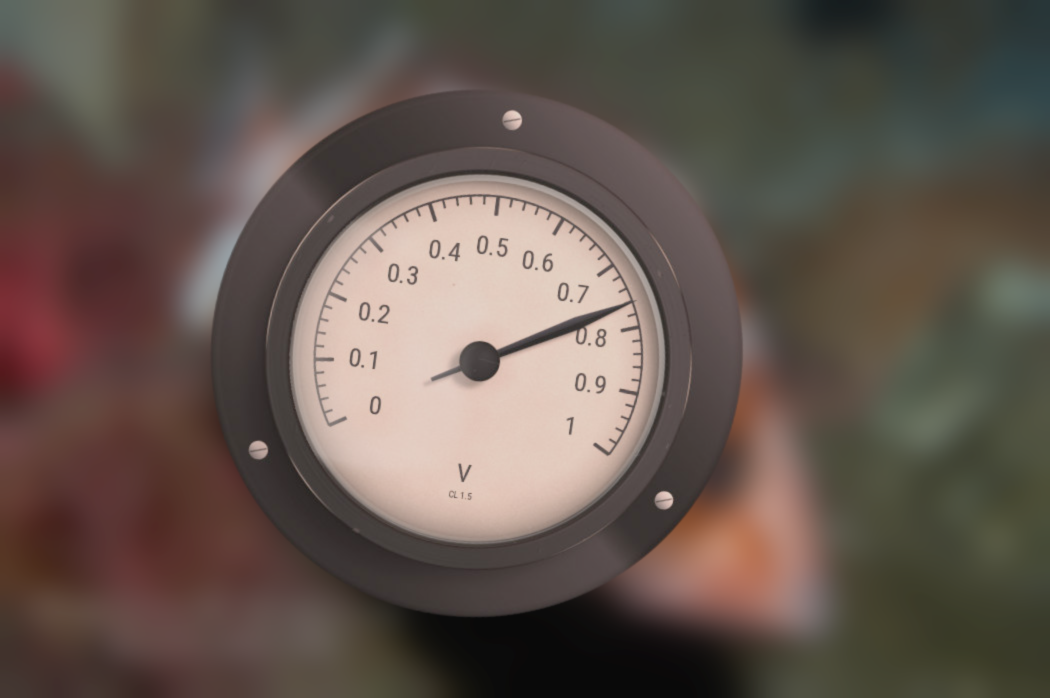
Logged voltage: 0.76 V
